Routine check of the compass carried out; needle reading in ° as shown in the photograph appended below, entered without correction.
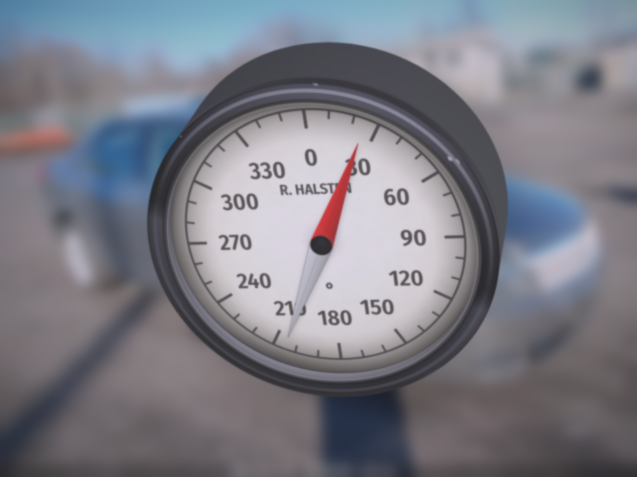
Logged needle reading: 25 °
